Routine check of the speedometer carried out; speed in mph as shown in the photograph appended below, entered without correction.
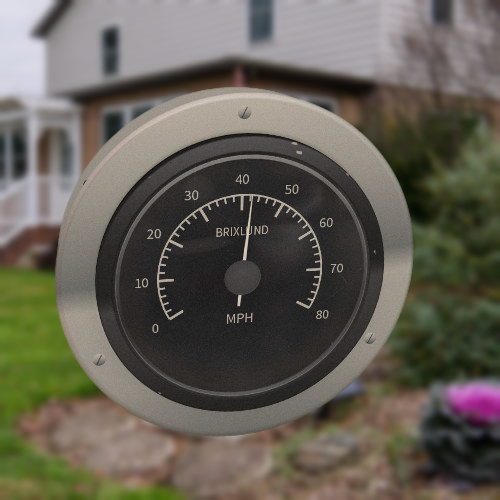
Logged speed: 42 mph
